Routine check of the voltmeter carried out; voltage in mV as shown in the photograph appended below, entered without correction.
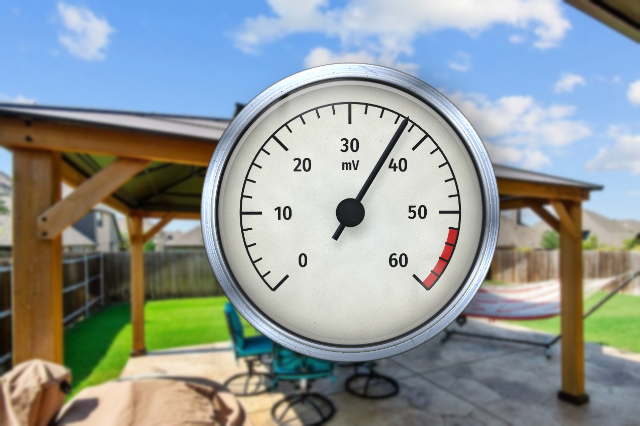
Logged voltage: 37 mV
